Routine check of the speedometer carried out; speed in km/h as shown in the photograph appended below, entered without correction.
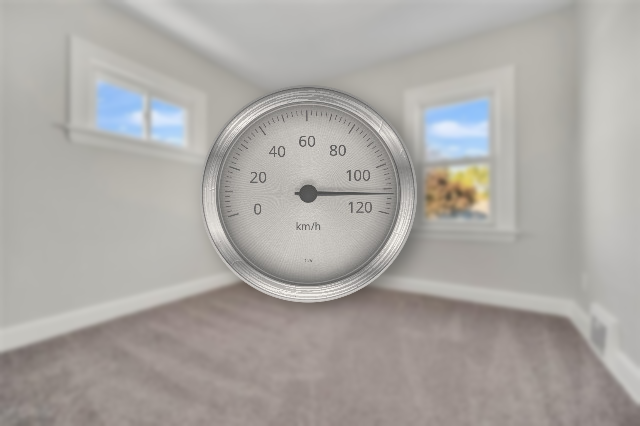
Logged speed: 112 km/h
